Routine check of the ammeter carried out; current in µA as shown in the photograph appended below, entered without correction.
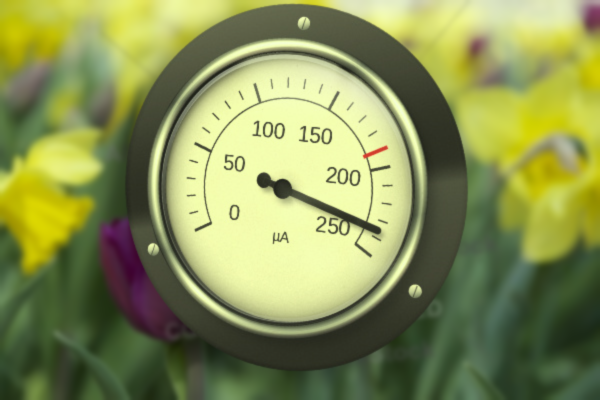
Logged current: 235 µA
